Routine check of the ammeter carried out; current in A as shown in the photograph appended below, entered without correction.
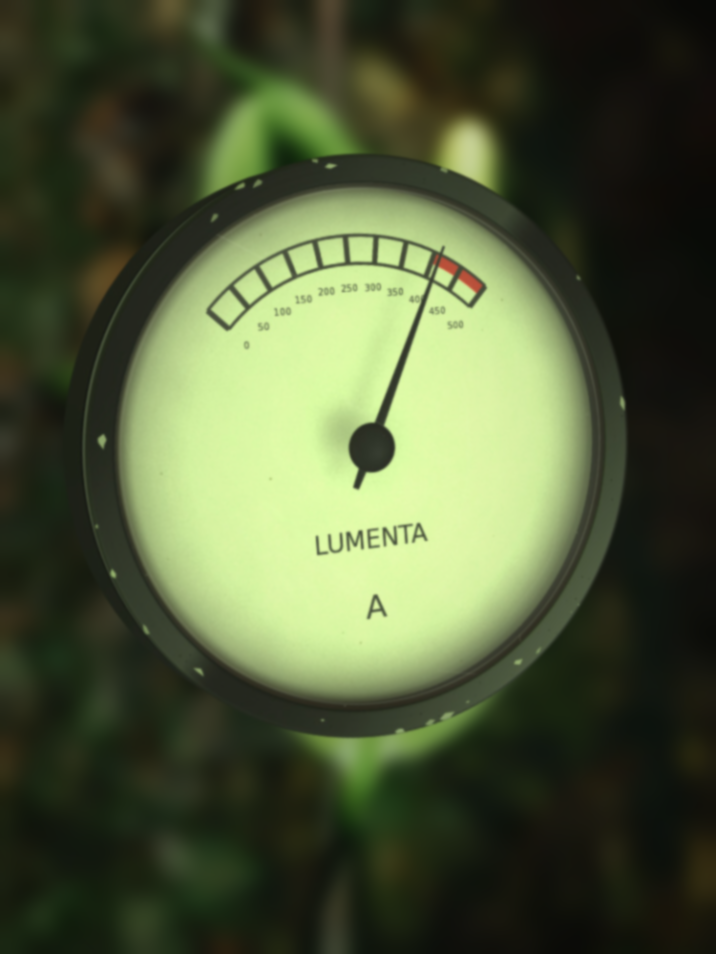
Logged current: 400 A
